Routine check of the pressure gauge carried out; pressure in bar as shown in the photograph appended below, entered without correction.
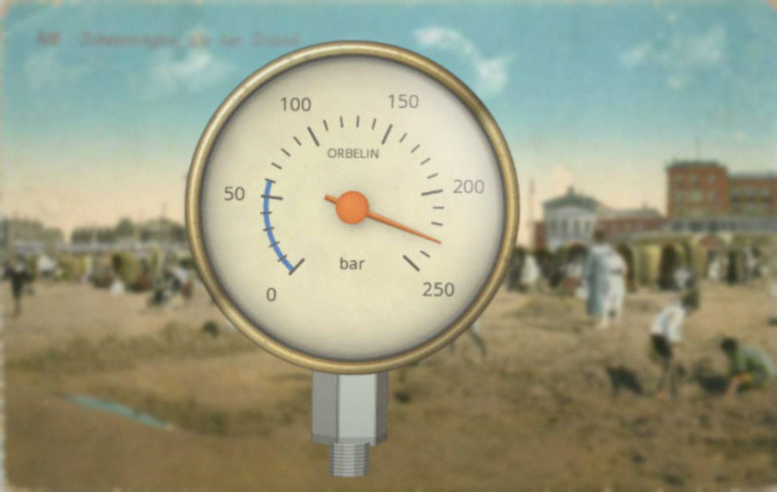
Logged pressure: 230 bar
